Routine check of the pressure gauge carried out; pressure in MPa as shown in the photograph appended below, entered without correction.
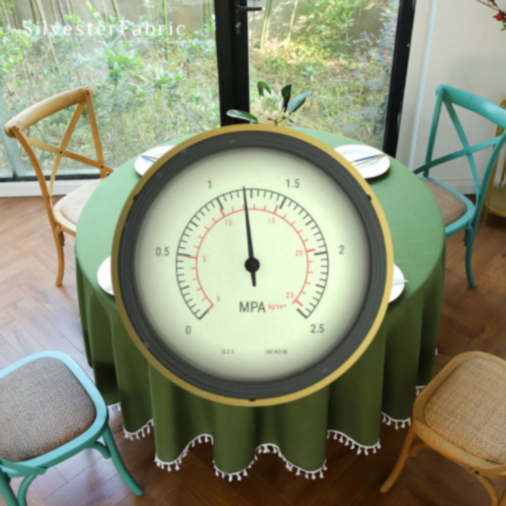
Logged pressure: 1.2 MPa
